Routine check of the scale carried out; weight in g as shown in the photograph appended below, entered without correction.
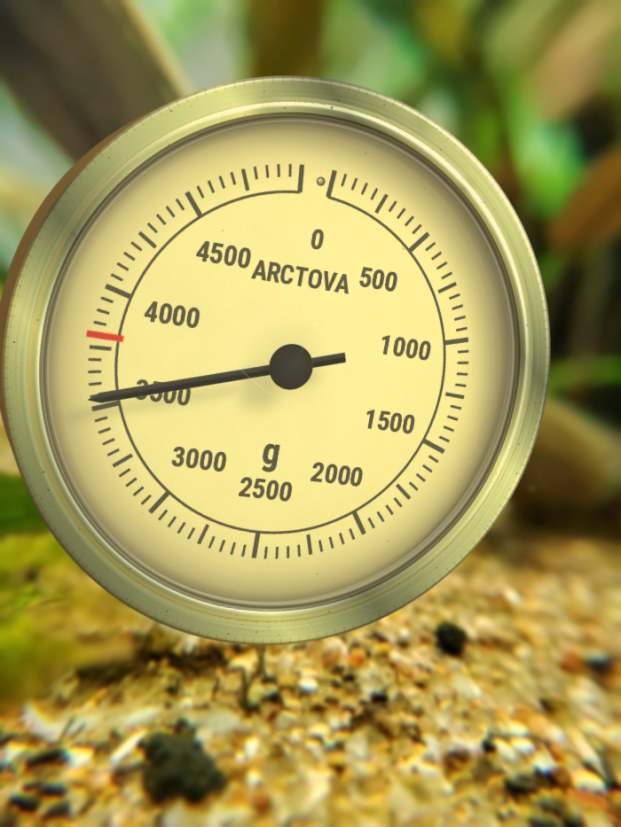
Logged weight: 3550 g
